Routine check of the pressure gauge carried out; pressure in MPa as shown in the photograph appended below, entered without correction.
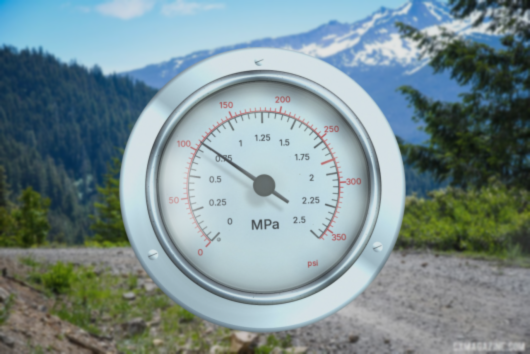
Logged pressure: 0.75 MPa
